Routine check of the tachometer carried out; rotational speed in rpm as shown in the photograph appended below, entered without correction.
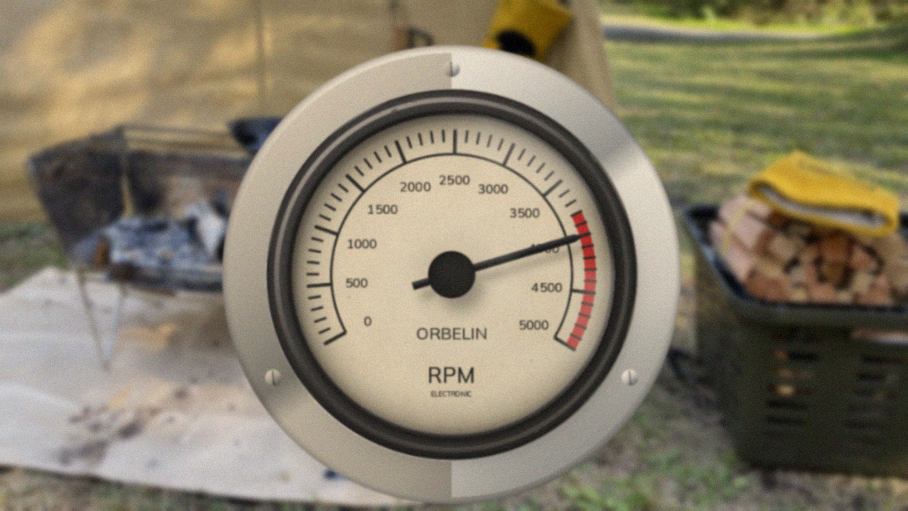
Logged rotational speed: 4000 rpm
